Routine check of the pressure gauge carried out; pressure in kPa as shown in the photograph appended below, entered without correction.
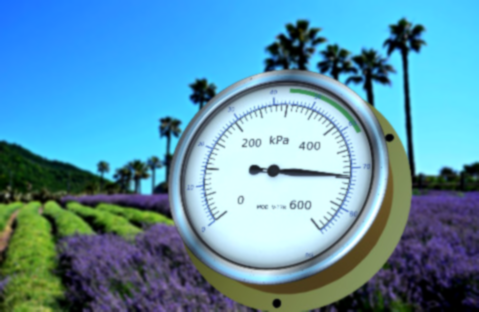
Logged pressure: 500 kPa
